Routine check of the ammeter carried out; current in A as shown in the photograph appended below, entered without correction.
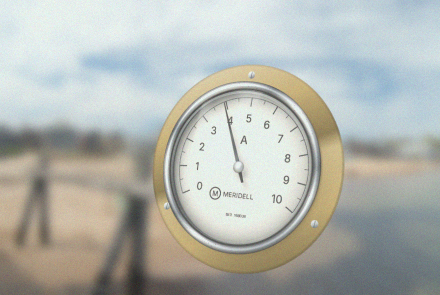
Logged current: 4 A
